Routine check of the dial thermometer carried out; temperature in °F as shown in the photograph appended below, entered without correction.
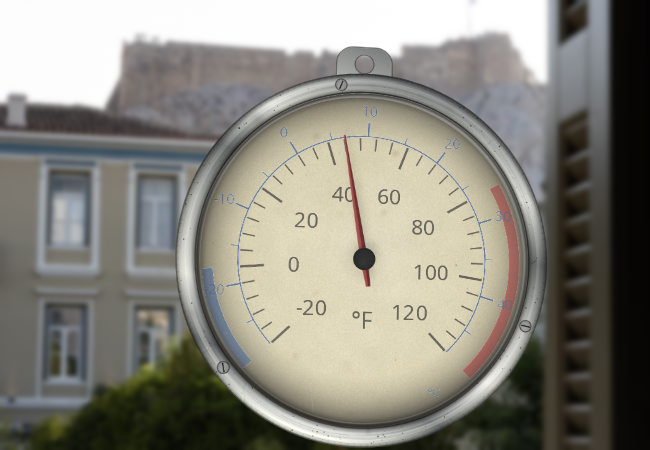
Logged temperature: 44 °F
